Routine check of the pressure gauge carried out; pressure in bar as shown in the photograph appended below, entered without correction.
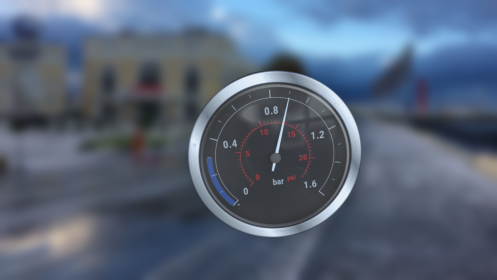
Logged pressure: 0.9 bar
